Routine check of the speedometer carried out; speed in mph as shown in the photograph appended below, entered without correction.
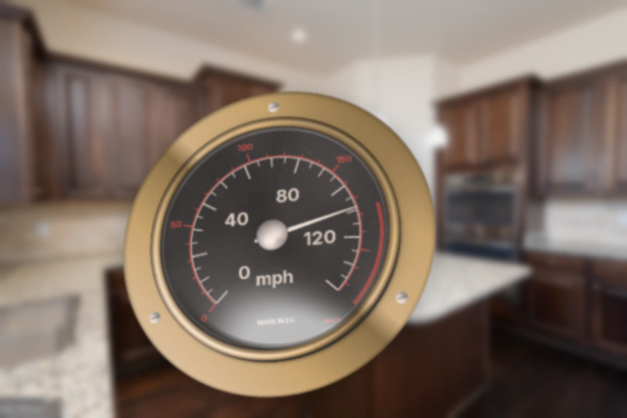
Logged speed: 110 mph
